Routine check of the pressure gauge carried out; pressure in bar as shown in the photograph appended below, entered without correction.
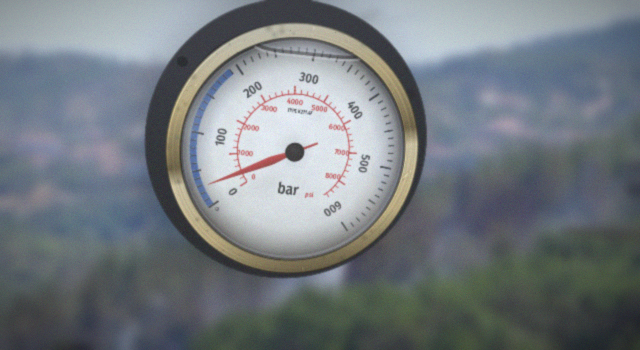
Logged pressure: 30 bar
